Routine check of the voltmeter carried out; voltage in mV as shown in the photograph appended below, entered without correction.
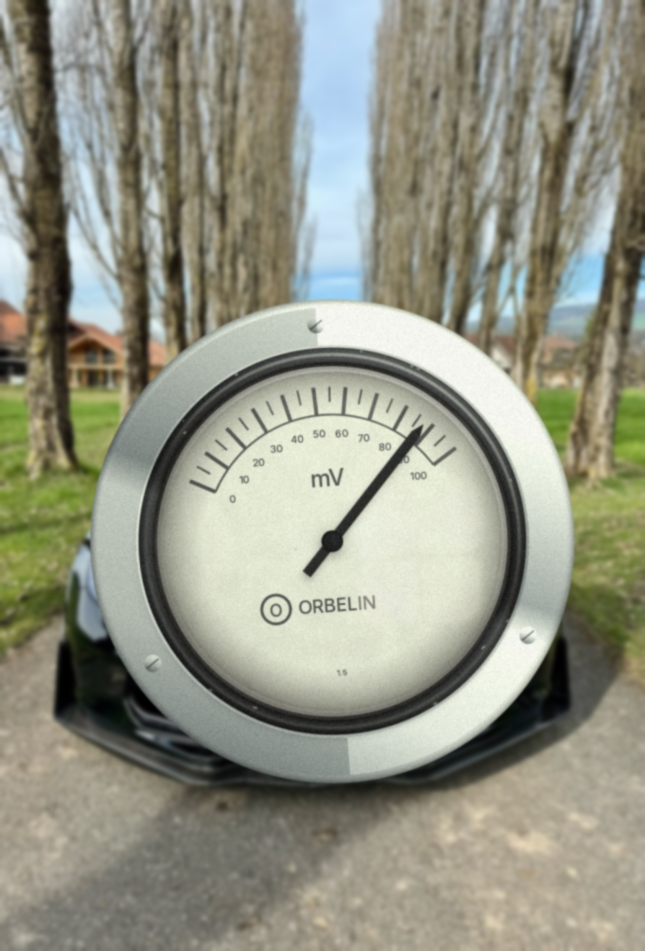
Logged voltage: 87.5 mV
